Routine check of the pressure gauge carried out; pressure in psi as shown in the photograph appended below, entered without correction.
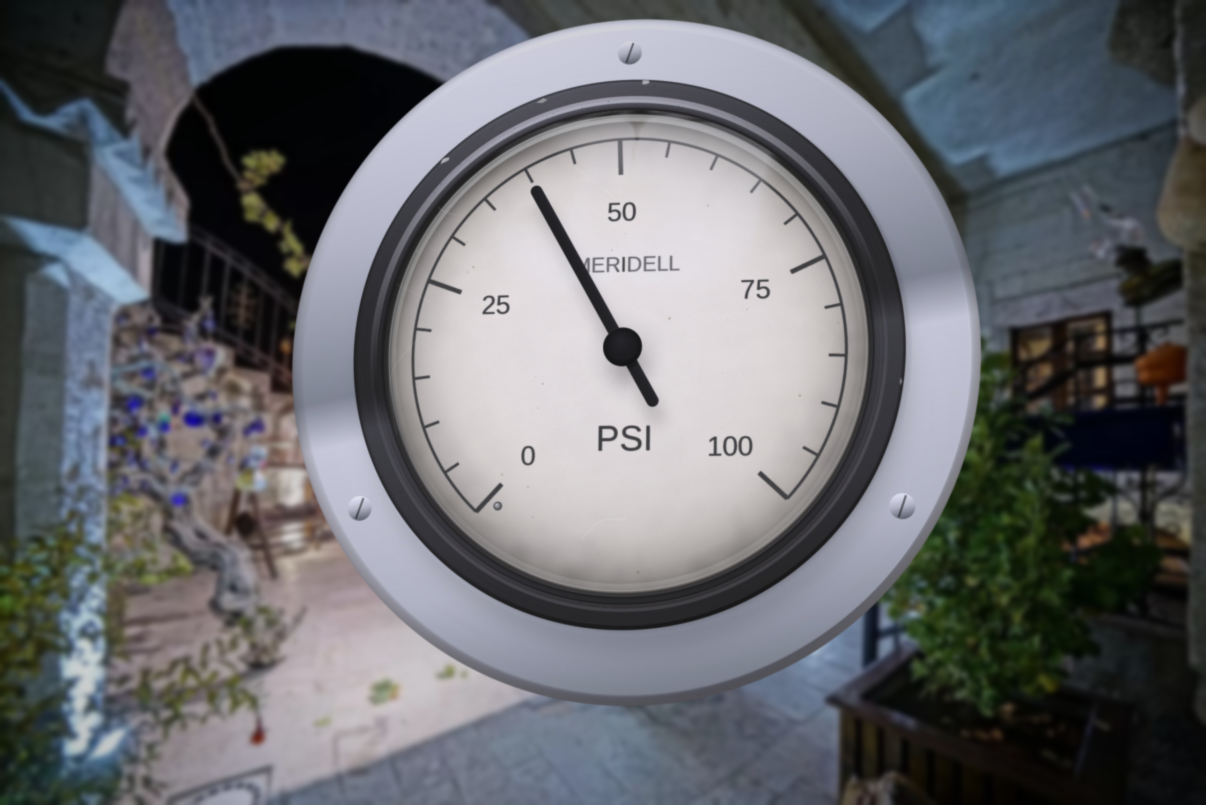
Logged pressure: 40 psi
